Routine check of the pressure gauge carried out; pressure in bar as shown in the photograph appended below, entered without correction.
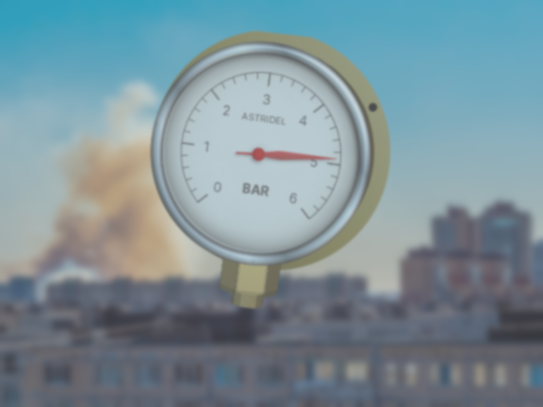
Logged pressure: 4.9 bar
